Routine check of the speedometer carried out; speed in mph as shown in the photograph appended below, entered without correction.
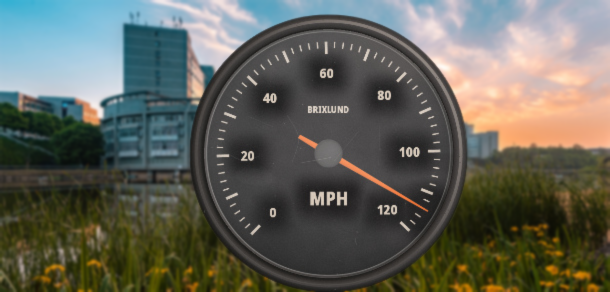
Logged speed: 114 mph
